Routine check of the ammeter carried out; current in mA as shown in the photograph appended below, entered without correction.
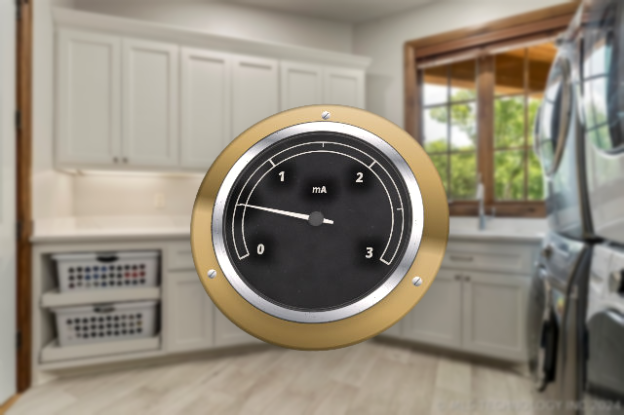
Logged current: 0.5 mA
